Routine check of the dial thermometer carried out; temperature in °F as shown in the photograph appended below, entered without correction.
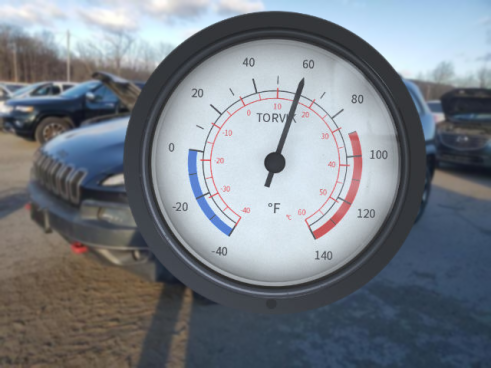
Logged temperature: 60 °F
